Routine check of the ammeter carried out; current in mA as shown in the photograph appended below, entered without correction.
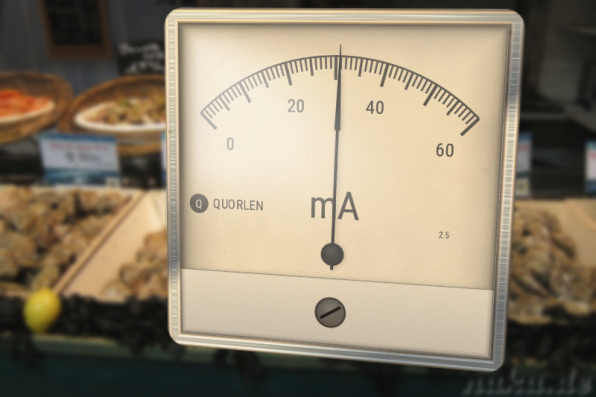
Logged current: 31 mA
